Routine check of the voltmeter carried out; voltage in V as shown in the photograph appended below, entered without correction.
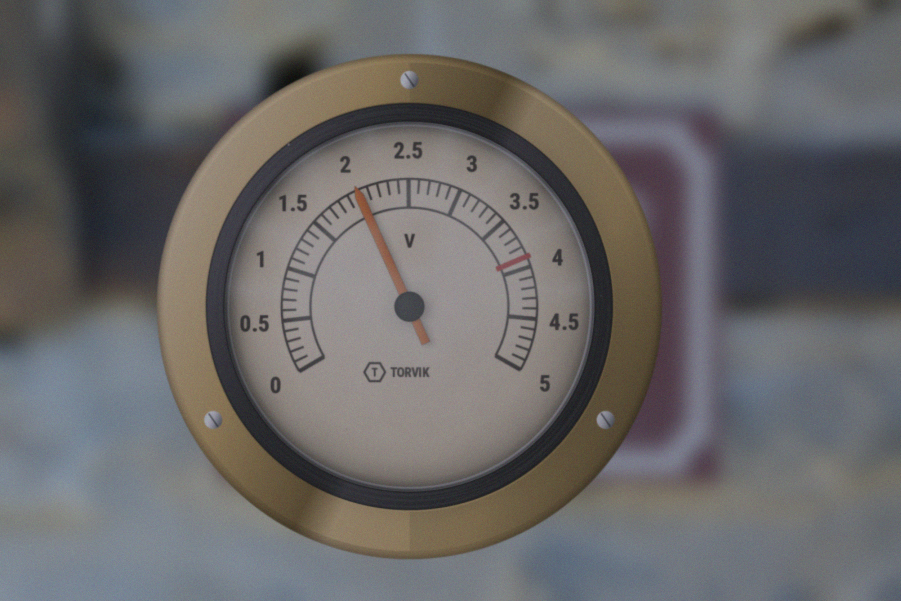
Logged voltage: 2 V
